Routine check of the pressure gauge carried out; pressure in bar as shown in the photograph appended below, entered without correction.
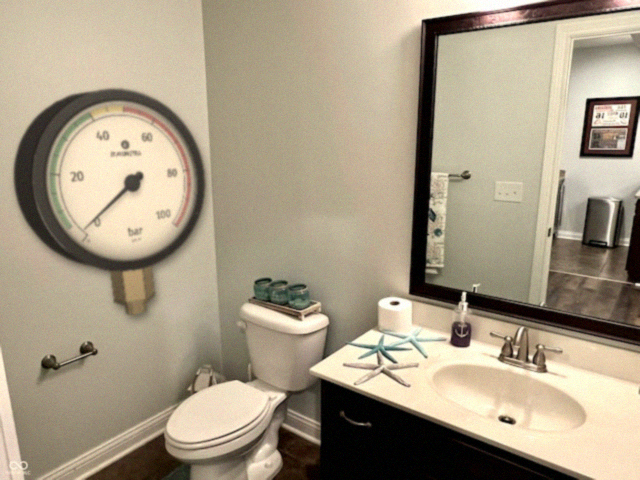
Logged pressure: 2.5 bar
